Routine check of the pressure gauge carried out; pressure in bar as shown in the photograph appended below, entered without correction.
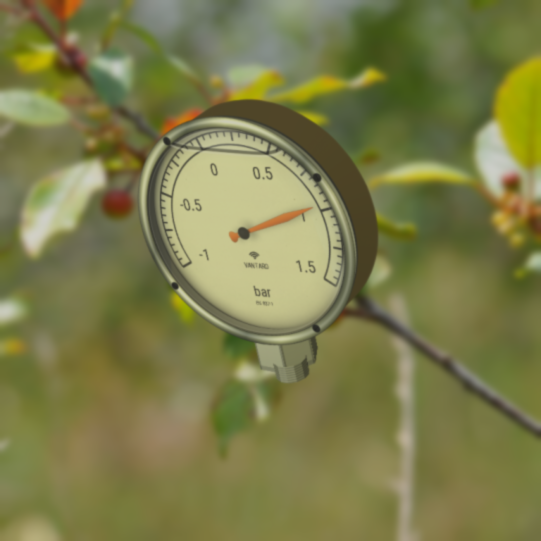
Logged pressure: 0.95 bar
